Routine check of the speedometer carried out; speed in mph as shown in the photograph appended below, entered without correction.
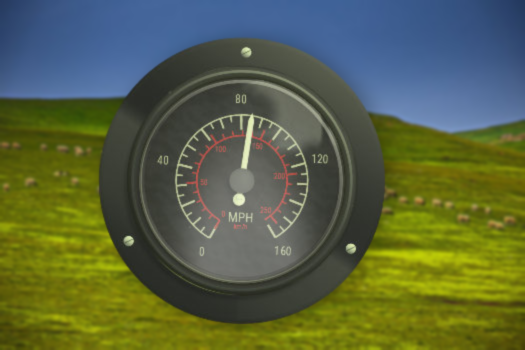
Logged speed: 85 mph
